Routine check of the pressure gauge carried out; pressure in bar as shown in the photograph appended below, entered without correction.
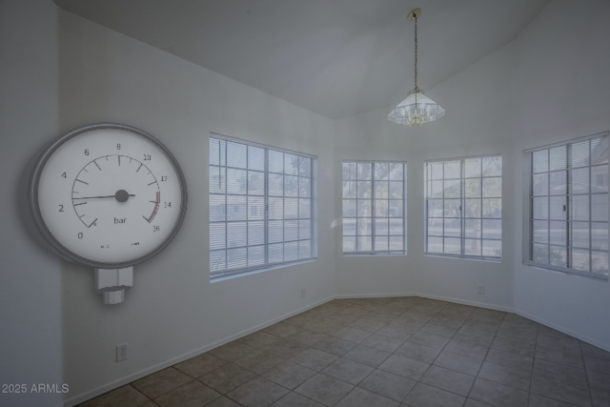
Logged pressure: 2.5 bar
